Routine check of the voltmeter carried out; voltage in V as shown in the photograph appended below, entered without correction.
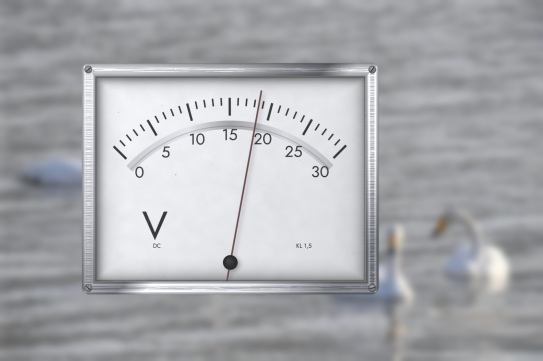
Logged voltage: 18.5 V
